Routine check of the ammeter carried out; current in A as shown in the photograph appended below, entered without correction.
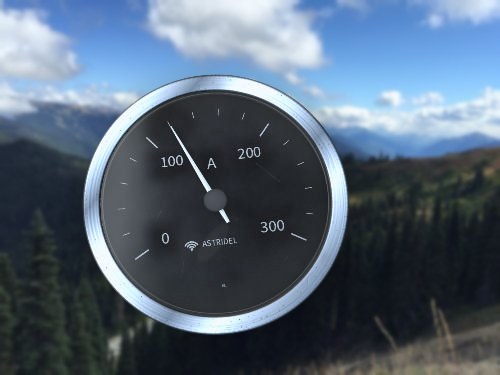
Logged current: 120 A
